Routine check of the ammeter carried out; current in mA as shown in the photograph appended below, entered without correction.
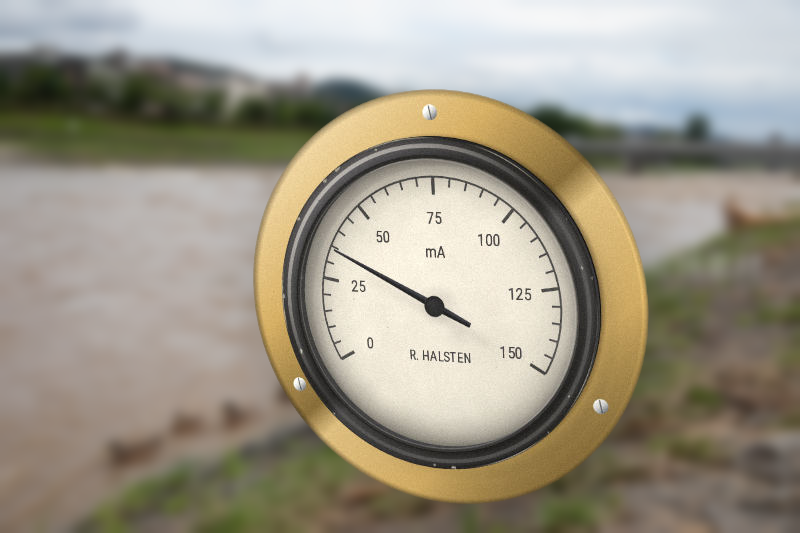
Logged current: 35 mA
